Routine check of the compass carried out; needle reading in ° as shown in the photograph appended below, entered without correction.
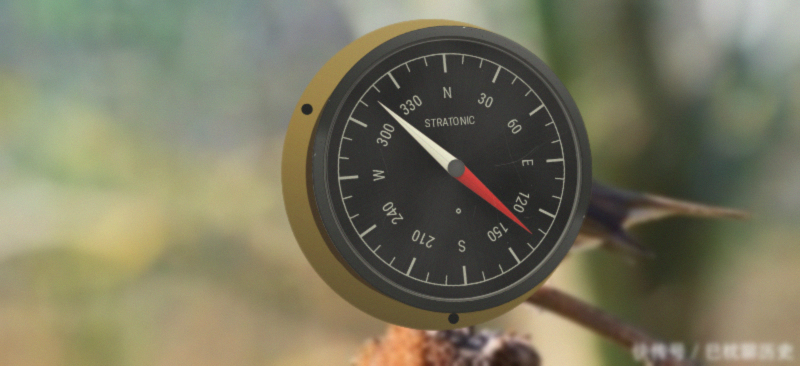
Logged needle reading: 135 °
